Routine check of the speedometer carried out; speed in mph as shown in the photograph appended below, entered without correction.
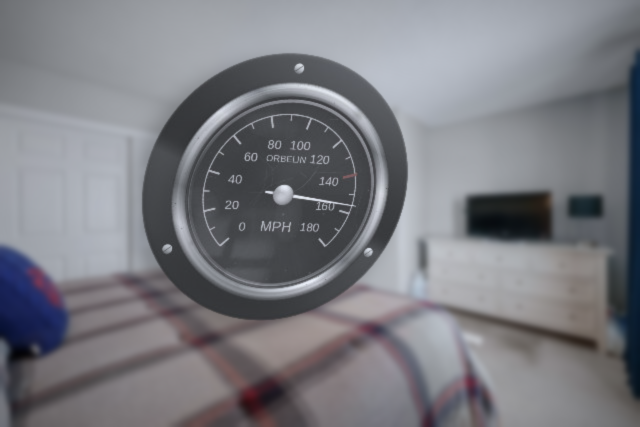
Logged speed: 155 mph
